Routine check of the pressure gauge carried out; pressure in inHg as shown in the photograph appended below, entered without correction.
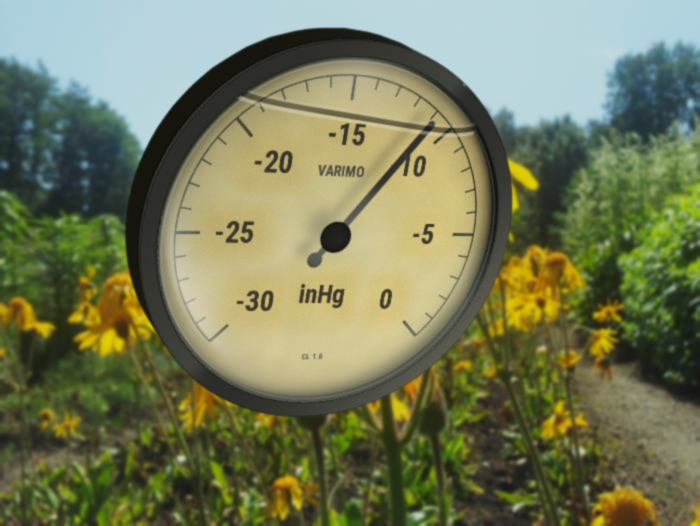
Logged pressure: -11 inHg
